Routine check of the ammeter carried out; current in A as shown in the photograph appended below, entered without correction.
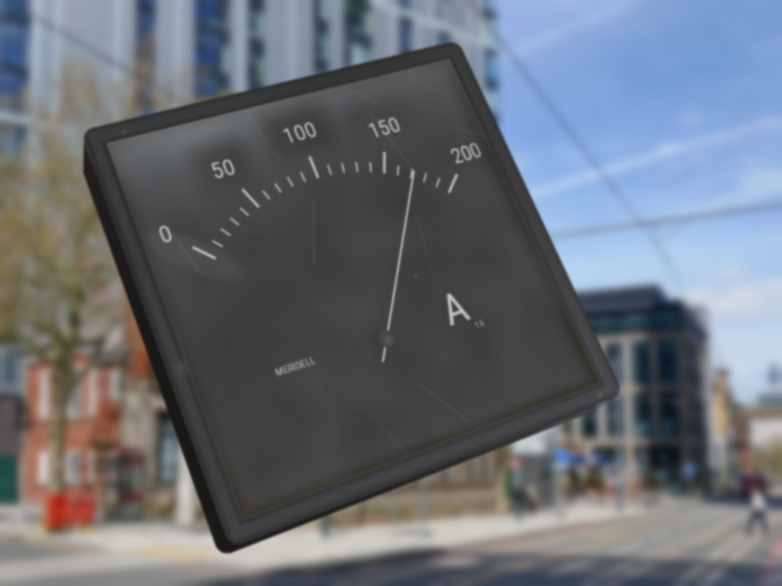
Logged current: 170 A
